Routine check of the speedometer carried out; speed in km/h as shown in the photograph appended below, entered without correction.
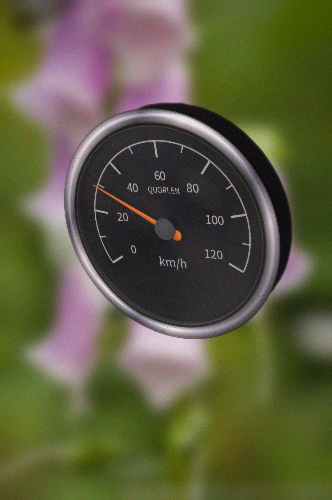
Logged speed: 30 km/h
